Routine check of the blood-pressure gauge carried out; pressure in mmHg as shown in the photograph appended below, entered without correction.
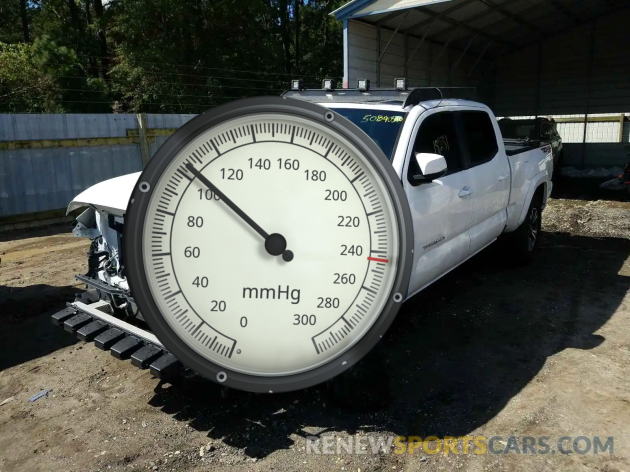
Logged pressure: 104 mmHg
